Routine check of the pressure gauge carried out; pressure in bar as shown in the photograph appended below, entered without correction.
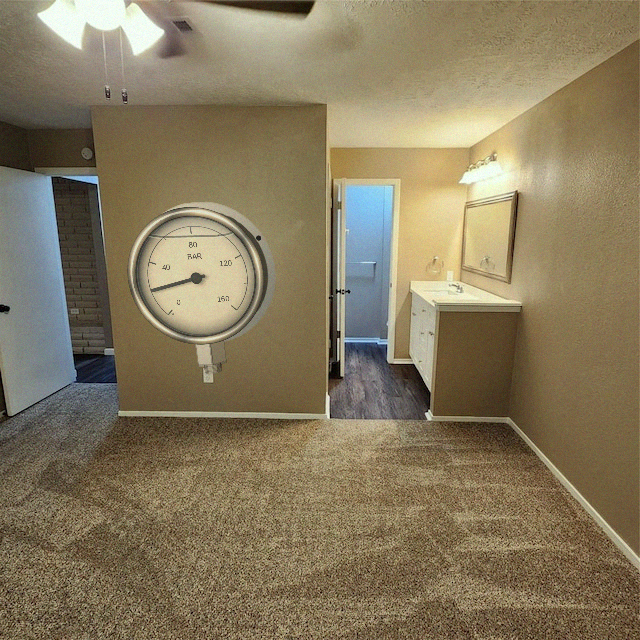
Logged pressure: 20 bar
